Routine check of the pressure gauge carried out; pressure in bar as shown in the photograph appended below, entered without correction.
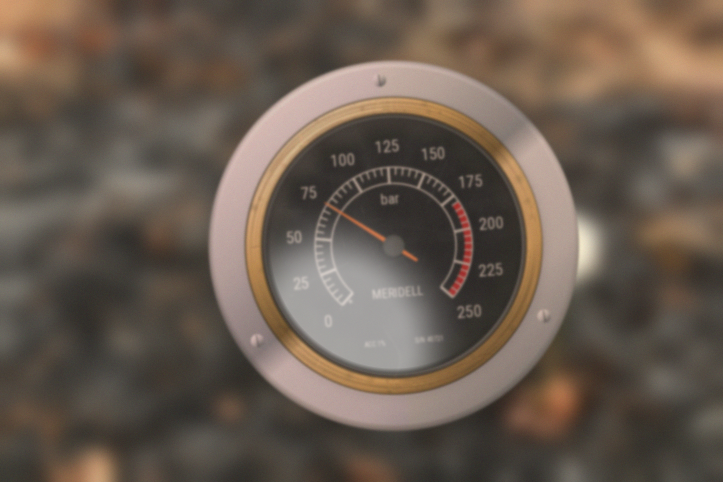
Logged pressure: 75 bar
